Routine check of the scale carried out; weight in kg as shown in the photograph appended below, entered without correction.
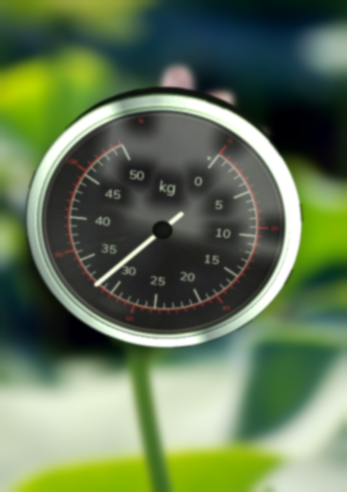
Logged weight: 32 kg
